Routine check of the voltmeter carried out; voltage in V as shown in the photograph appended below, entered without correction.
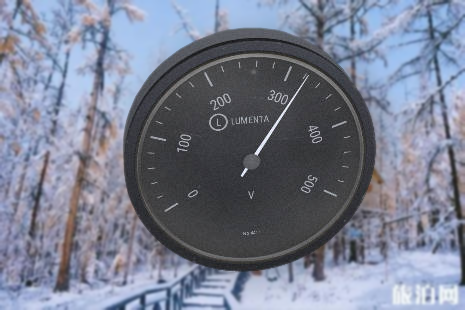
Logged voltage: 320 V
